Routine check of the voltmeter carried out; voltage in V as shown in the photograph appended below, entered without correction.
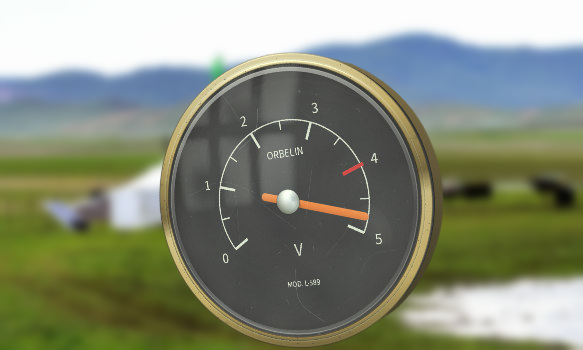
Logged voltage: 4.75 V
